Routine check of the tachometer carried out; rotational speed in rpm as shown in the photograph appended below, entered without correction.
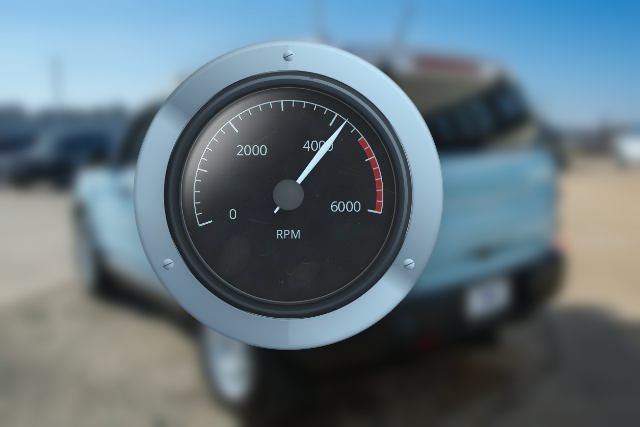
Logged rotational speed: 4200 rpm
